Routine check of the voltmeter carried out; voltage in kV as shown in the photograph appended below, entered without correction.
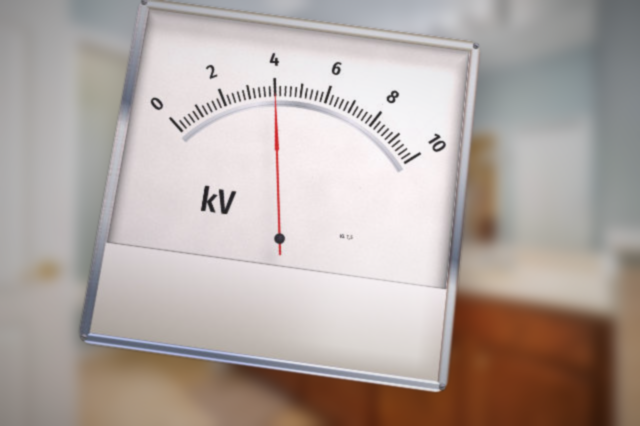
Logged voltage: 4 kV
